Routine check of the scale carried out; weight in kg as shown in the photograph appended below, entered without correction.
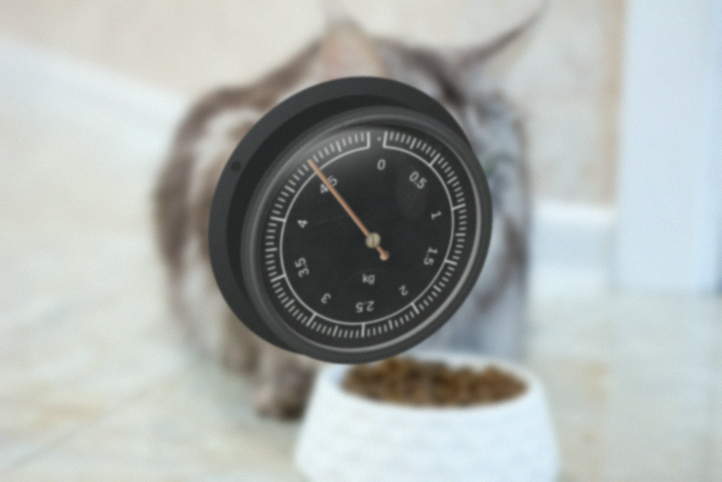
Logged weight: 4.5 kg
